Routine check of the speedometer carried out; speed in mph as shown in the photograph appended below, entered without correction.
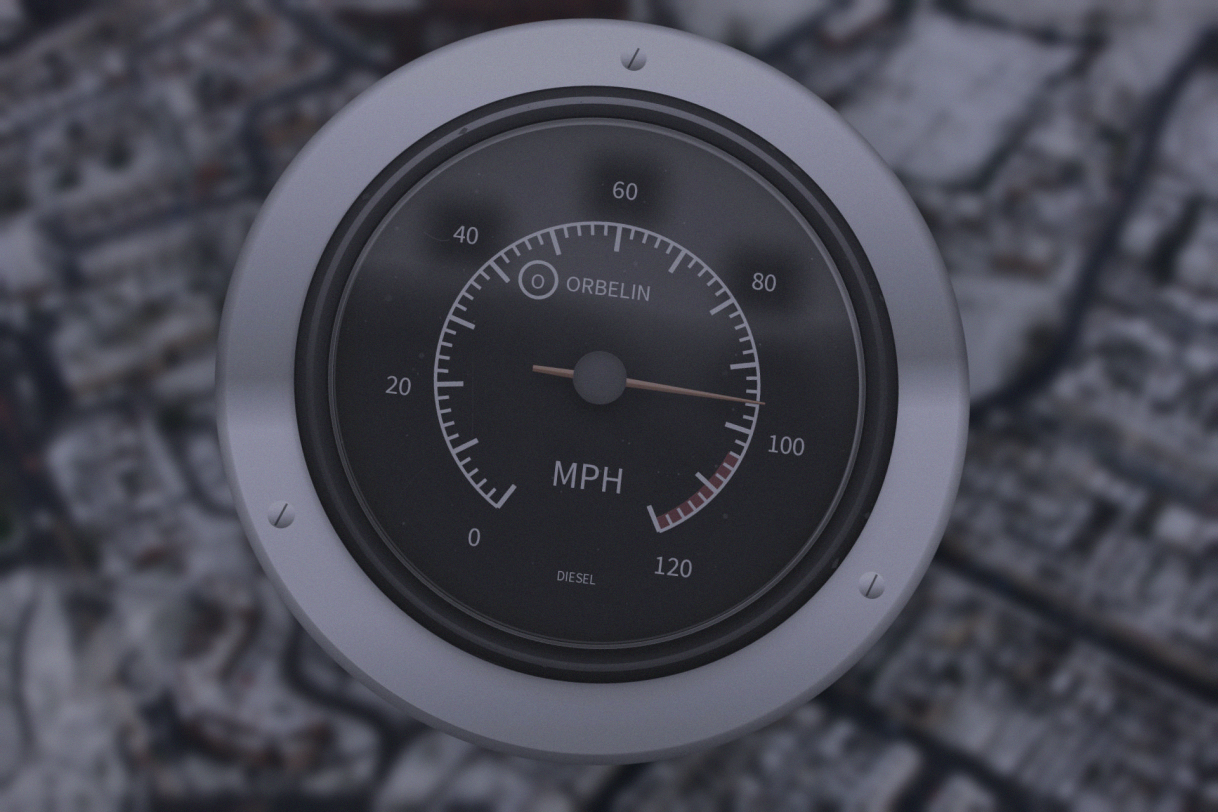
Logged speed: 96 mph
